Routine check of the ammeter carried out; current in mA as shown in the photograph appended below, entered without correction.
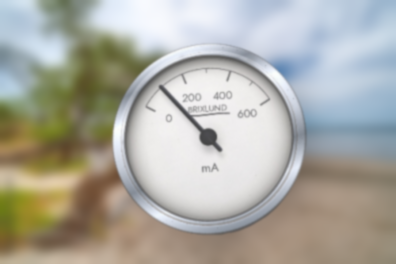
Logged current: 100 mA
